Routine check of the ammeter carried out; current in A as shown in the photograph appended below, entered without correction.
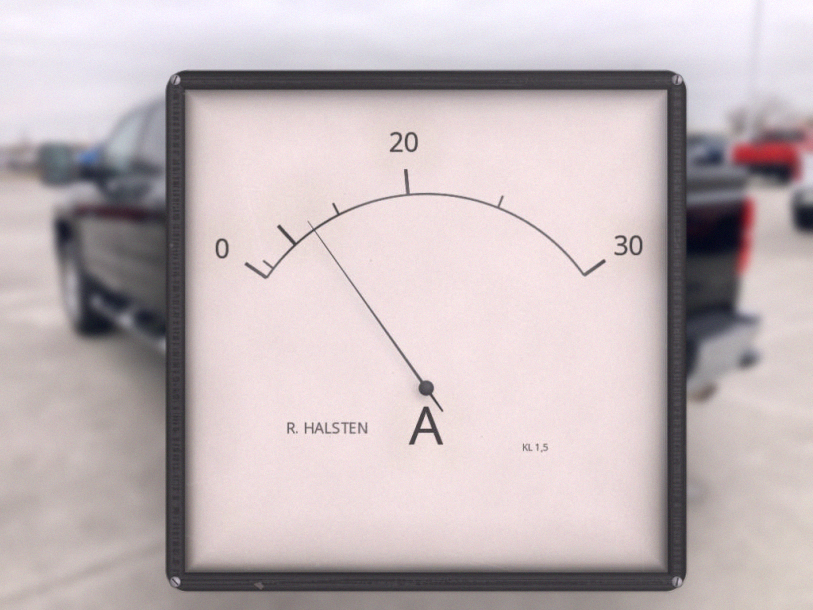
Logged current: 12.5 A
